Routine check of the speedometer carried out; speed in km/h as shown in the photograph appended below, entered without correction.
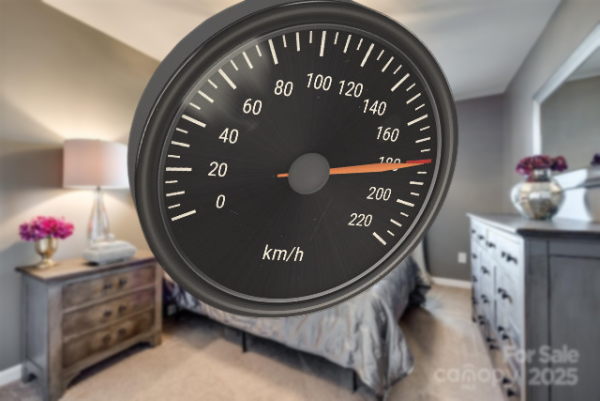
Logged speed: 180 km/h
